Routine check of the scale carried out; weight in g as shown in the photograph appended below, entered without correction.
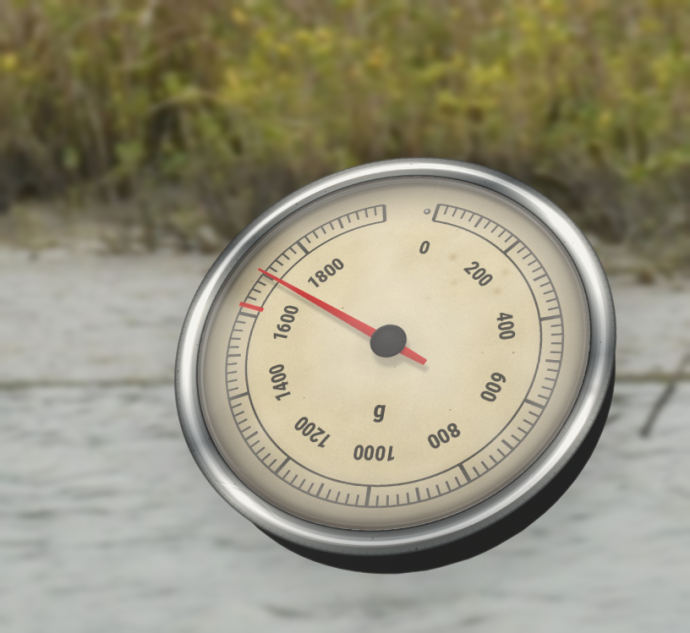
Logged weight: 1700 g
